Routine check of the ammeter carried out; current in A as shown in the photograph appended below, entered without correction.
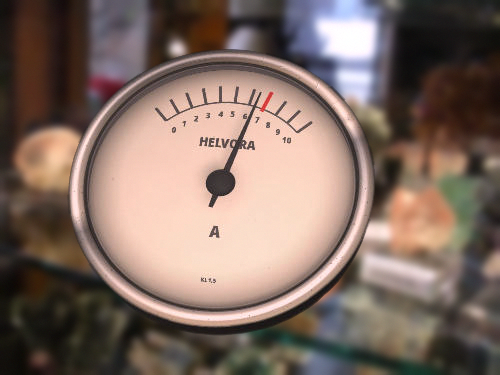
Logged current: 6.5 A
